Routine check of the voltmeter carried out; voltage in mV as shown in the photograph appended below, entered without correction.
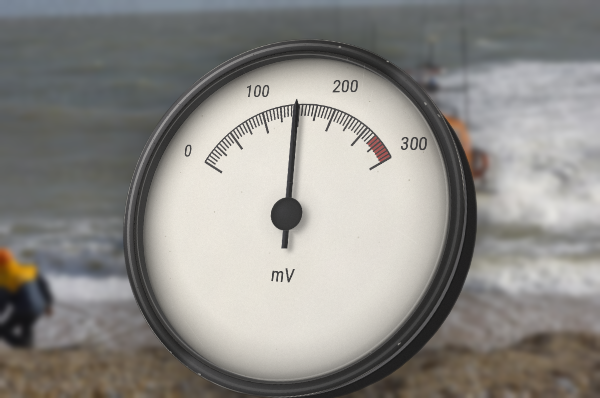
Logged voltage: 150 mV
